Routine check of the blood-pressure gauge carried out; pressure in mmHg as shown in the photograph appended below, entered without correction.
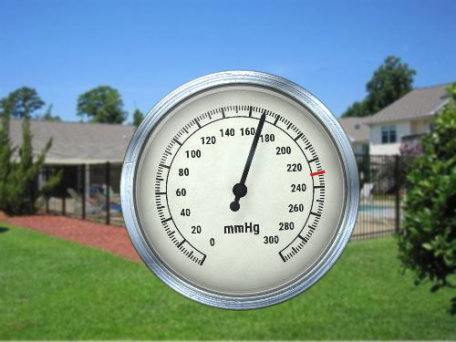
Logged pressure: 170 mmHg
